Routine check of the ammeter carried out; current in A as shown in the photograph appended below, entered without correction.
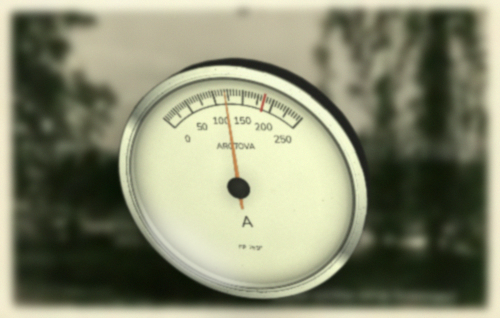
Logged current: 125 A
